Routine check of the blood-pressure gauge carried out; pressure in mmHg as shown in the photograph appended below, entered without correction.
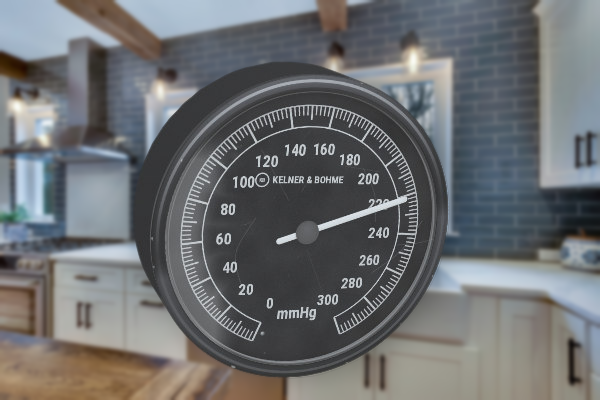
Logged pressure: 220 mmHg
